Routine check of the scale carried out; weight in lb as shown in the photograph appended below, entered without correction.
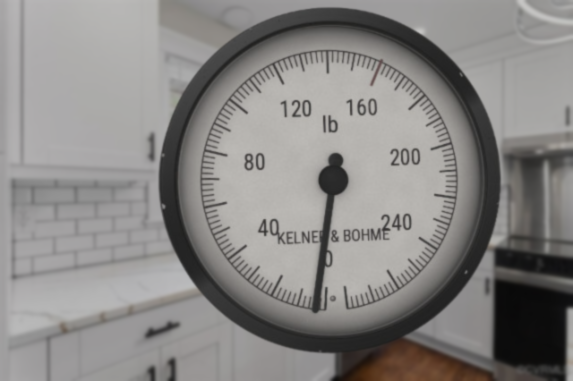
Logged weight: 4 lb
